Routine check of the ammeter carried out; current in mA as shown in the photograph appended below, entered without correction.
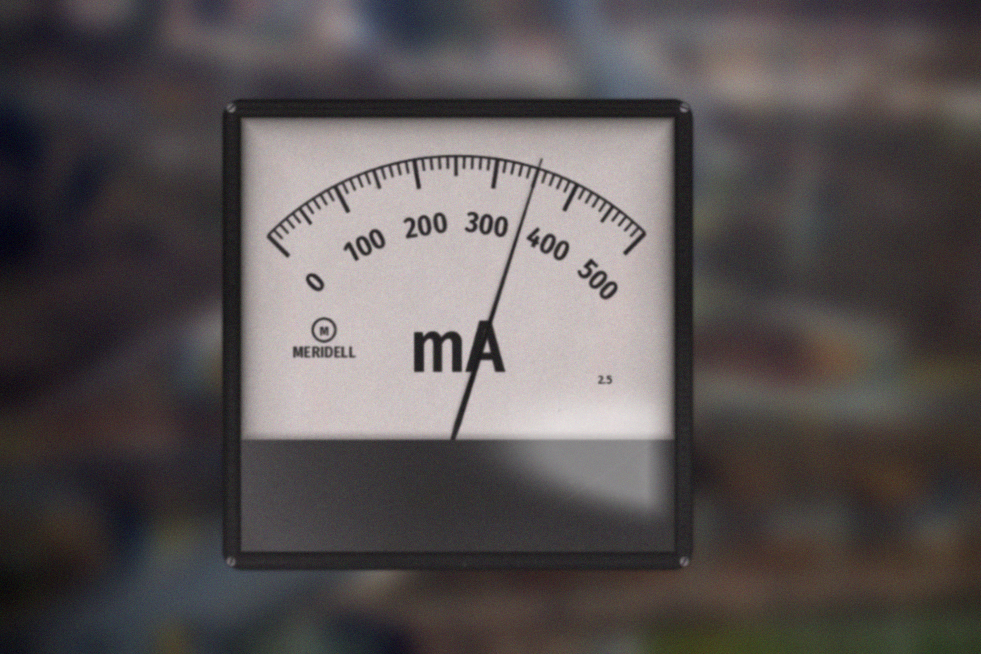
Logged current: 350 mA
